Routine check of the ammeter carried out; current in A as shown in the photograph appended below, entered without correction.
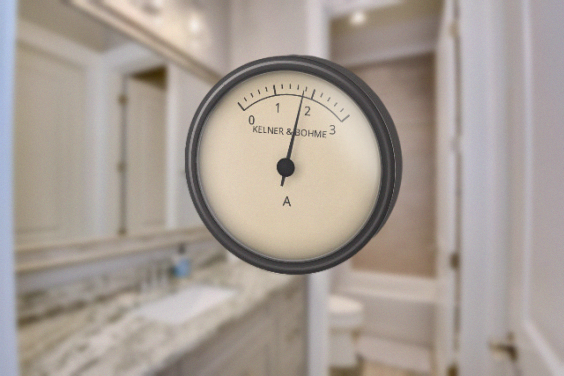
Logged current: 1.8 A
